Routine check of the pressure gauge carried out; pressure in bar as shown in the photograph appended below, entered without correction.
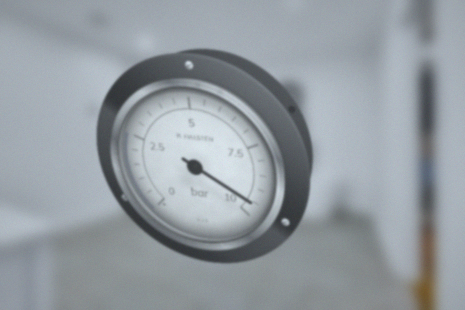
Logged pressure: 9.5 bar
